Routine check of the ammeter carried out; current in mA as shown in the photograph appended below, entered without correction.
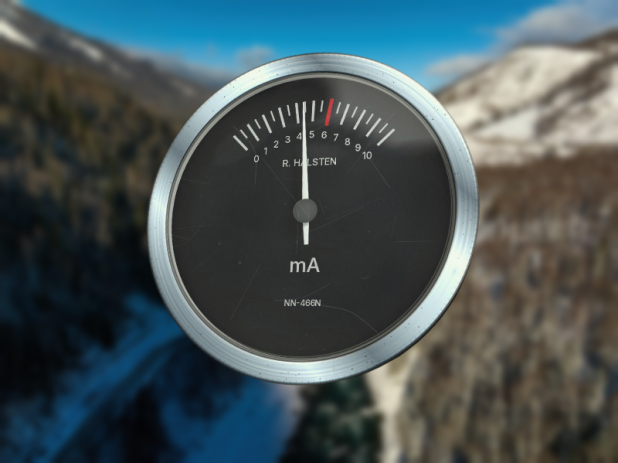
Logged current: 4.5 mA
